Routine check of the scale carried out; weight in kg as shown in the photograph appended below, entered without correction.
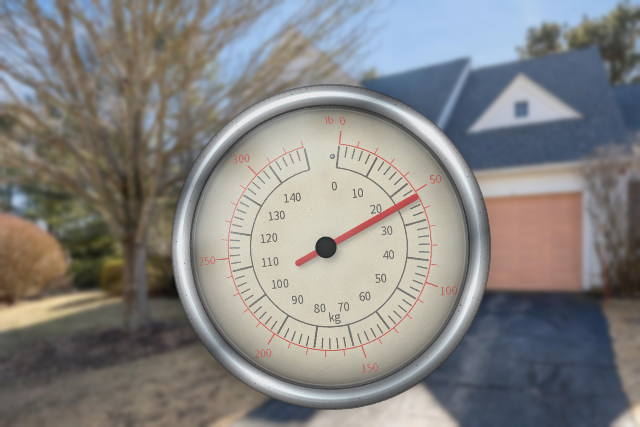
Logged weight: 24 kg
